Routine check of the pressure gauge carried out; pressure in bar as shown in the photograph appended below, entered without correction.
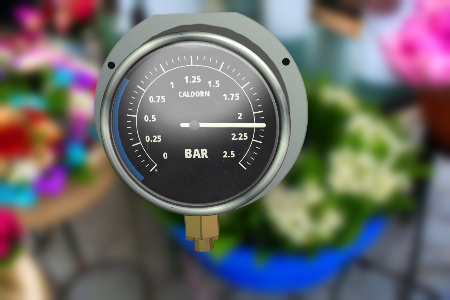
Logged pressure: 2.1 bar
